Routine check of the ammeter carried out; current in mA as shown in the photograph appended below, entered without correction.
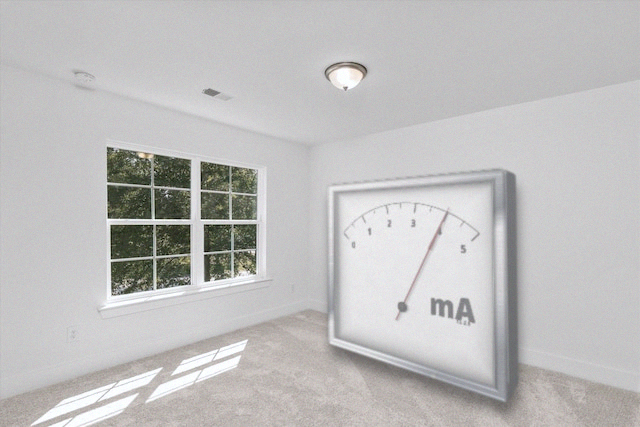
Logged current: 4 mA
